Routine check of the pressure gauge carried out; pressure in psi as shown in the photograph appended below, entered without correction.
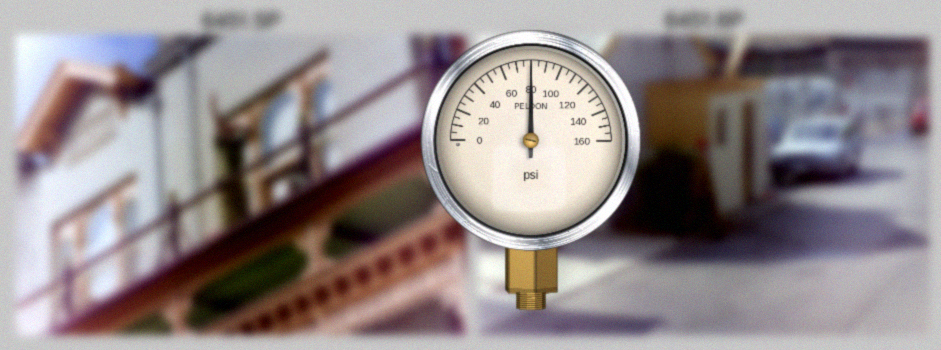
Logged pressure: 80 psi
